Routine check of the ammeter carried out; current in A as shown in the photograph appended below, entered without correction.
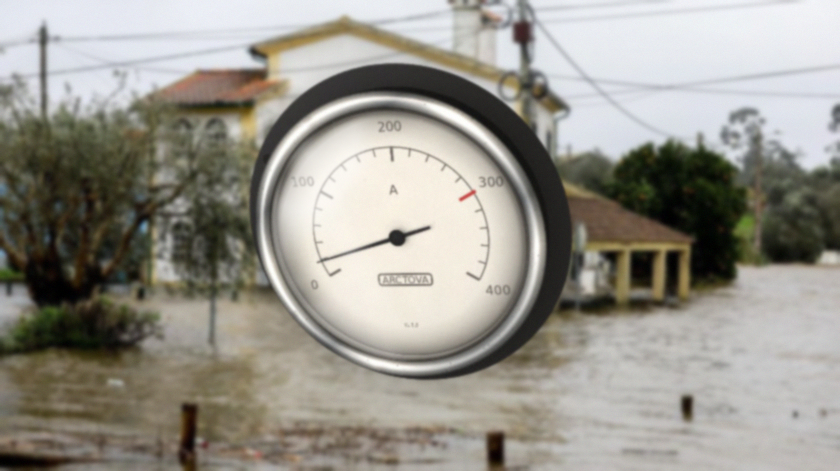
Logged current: 20 A
